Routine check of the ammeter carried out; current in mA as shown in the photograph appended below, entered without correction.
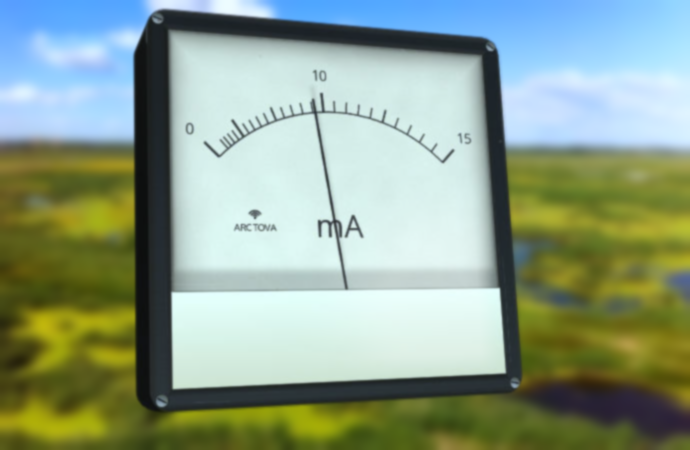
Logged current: 9.5 mA
